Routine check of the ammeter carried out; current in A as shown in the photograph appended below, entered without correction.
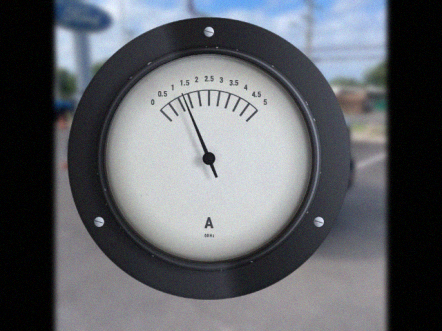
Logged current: 1.25 A
